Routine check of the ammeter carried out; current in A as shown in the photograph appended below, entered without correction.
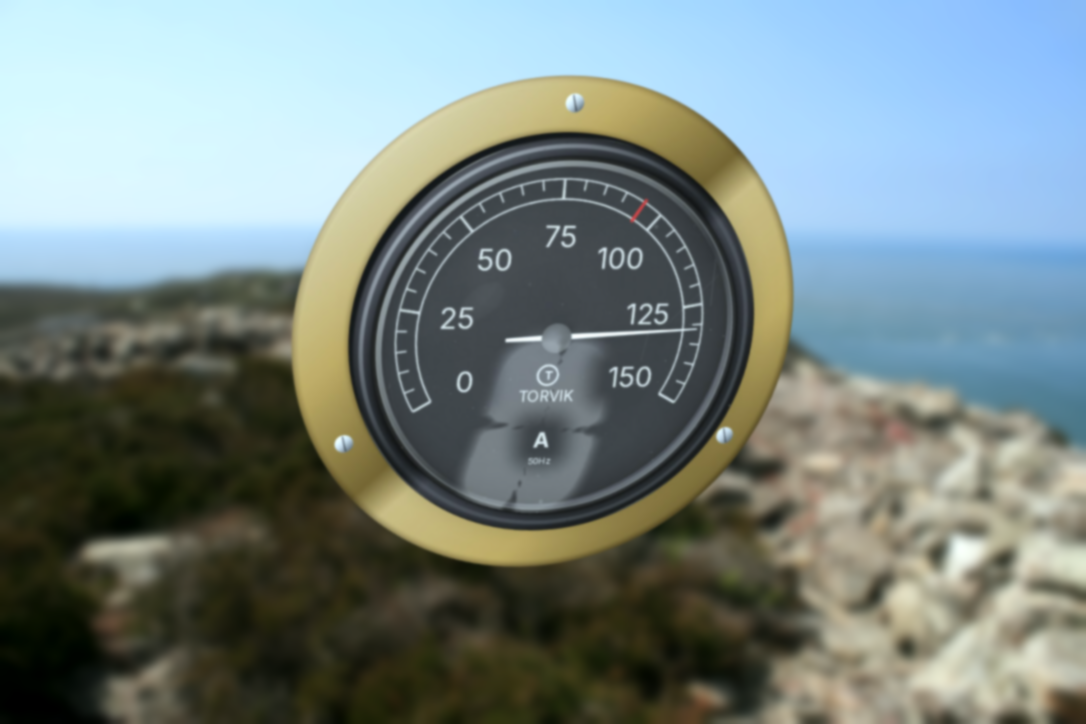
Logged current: 130 A
